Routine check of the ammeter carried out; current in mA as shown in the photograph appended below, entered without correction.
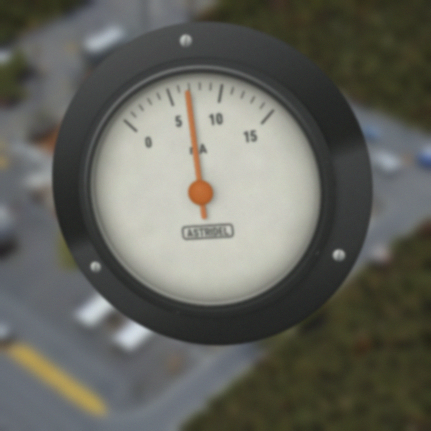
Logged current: 7 mA
